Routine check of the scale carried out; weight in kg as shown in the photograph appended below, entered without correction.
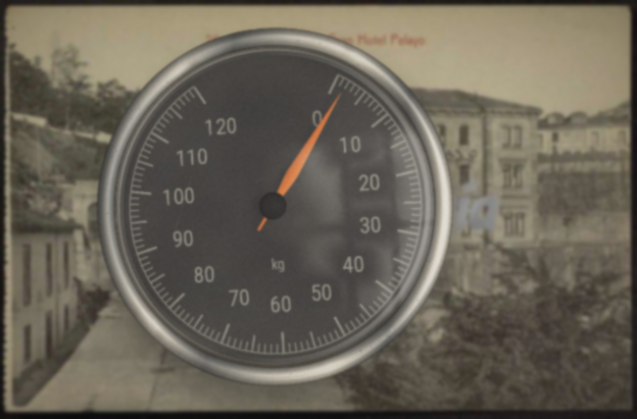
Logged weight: 2 kg
